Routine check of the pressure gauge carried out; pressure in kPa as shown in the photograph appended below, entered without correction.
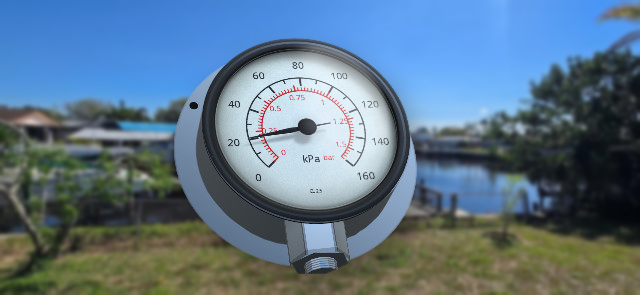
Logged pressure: 20 kPa
